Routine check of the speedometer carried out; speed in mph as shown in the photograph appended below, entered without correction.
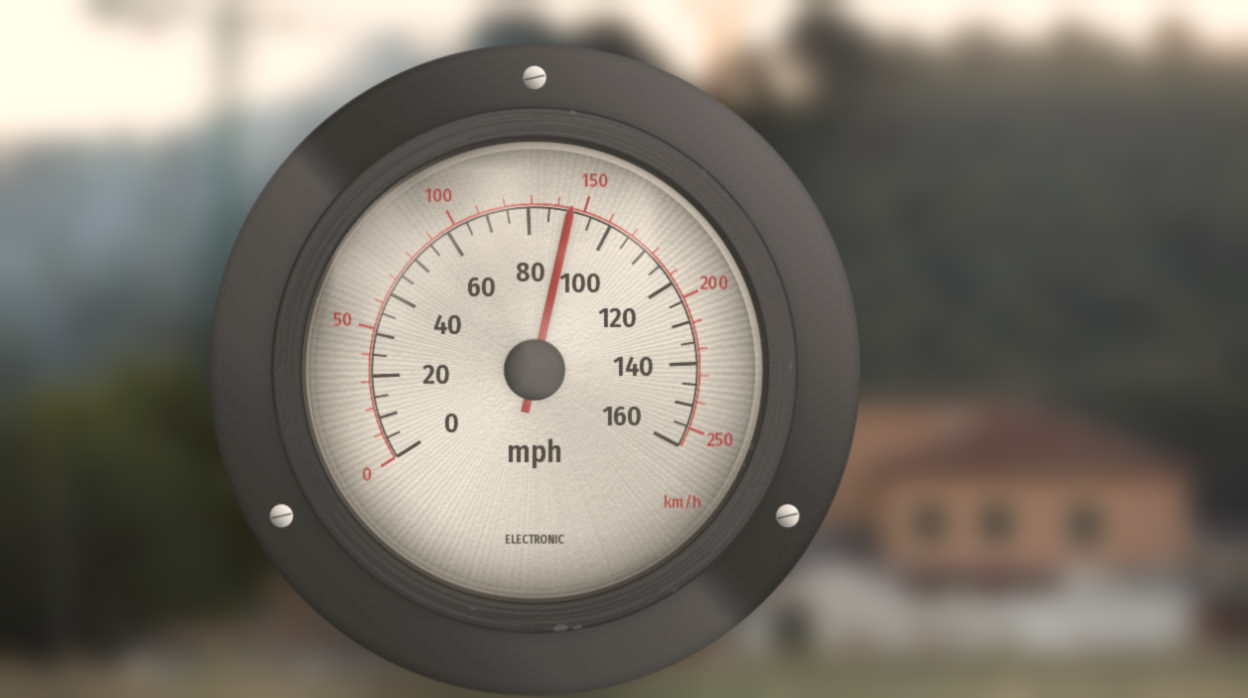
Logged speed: 90 mph
